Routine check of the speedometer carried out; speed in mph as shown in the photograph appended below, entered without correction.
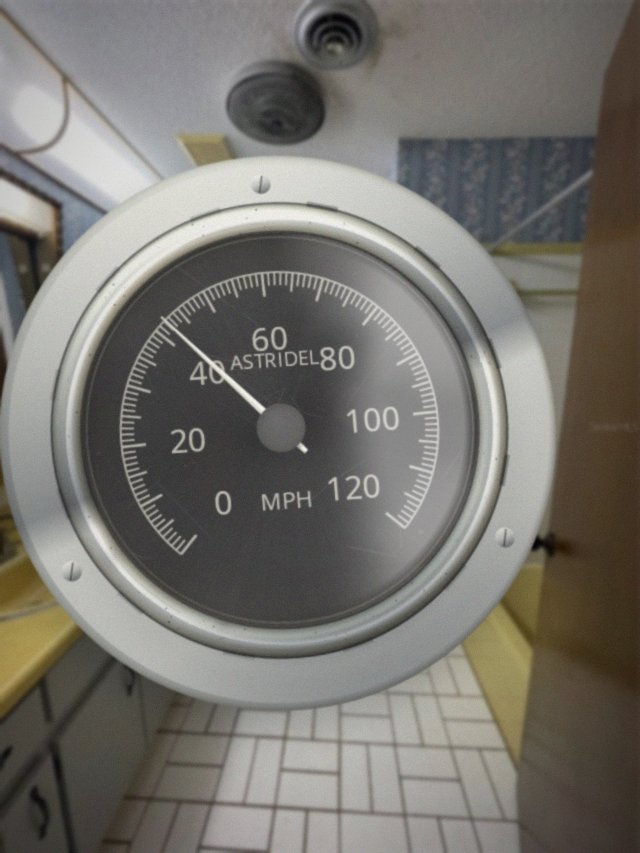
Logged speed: 42 mph
